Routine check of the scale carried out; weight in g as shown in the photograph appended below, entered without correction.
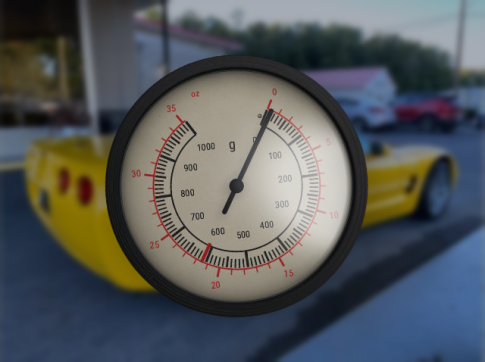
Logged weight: 10 g
